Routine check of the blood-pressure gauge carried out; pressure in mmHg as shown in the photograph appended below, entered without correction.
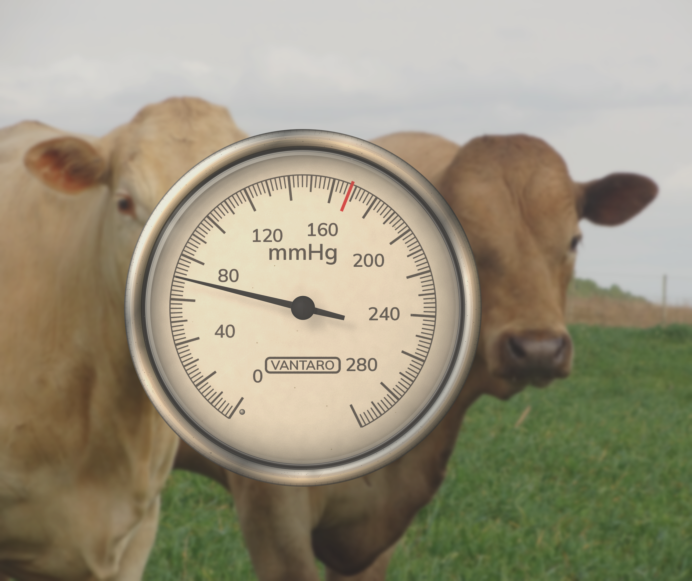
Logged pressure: 70 mmHg
